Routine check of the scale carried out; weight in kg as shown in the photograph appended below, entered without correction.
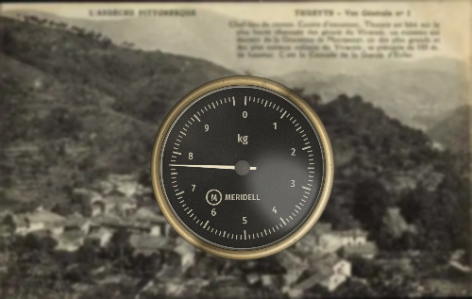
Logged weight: 7.7 kg
